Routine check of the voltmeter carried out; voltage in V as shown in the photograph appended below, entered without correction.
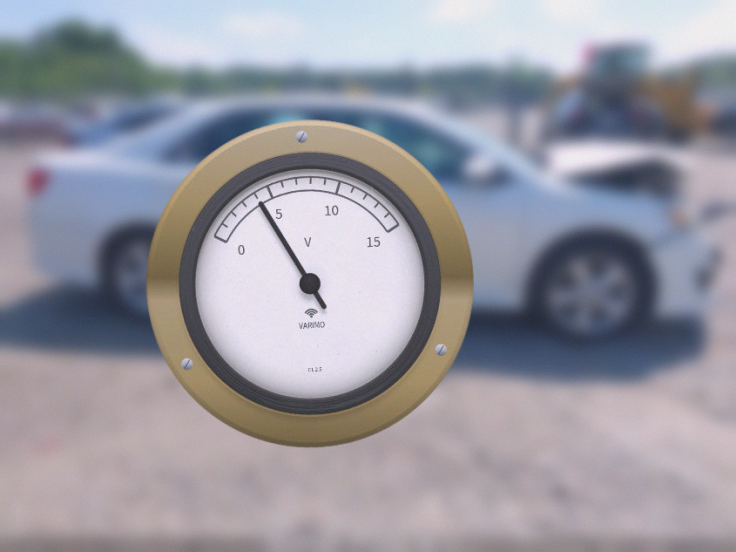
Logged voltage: 4 V
